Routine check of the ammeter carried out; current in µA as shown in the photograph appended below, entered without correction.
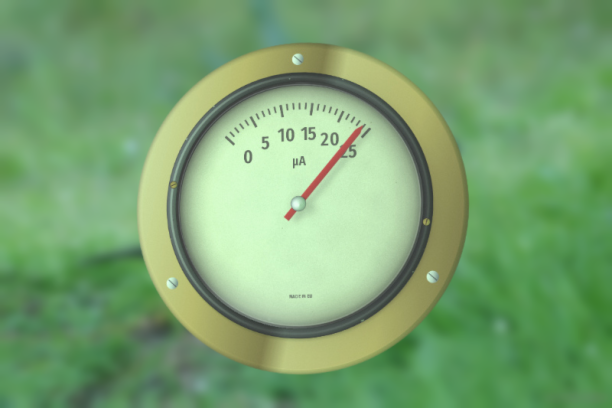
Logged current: 24 µA
